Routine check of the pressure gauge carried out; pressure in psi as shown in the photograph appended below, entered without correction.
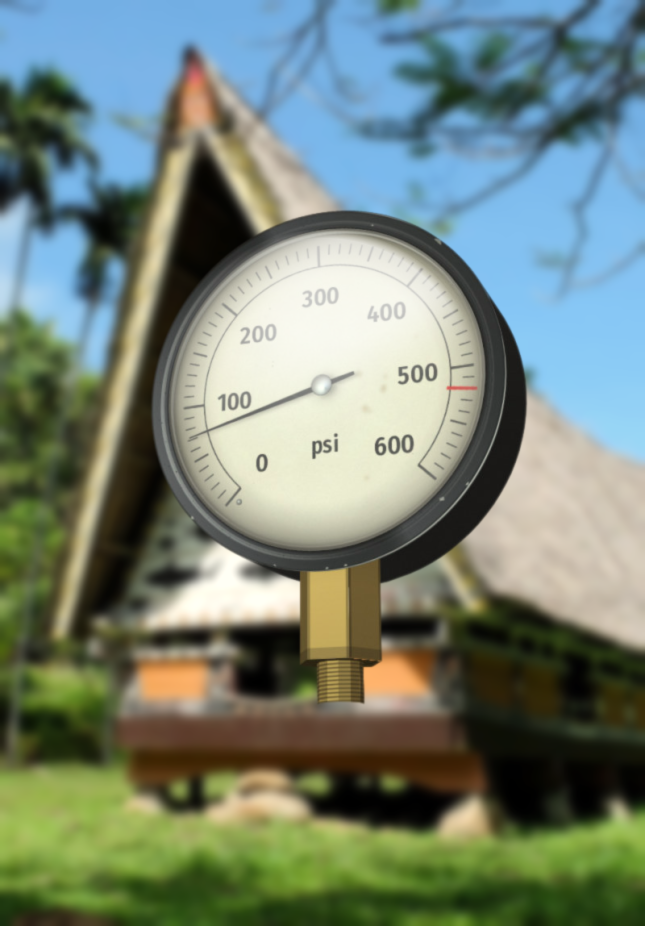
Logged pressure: 70 psi
